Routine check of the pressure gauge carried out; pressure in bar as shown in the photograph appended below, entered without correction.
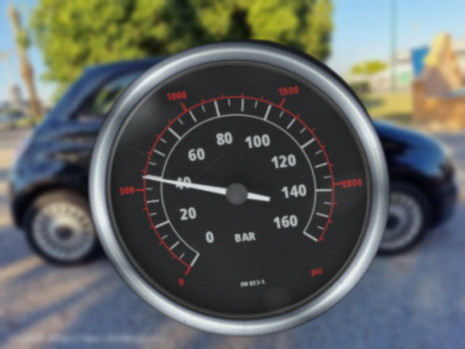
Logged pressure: 40 bar
